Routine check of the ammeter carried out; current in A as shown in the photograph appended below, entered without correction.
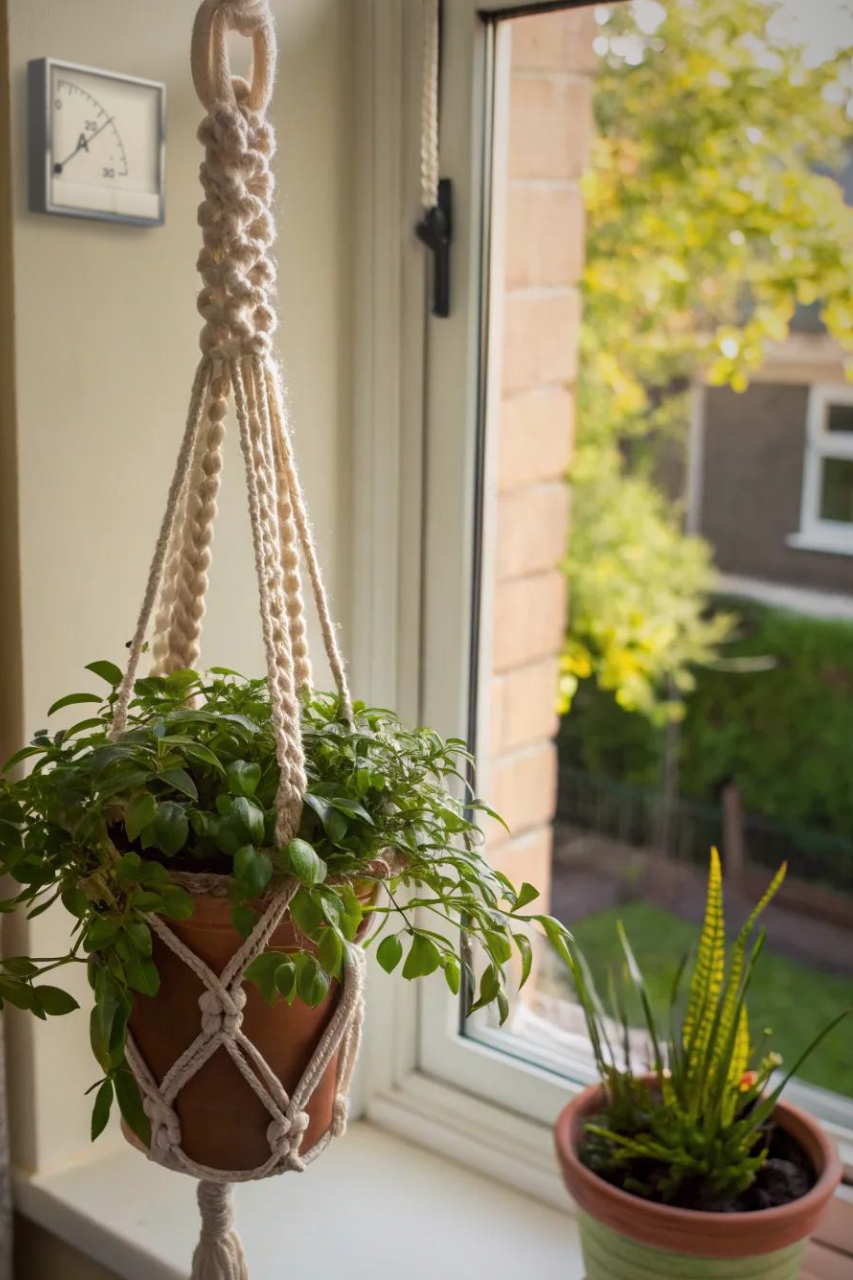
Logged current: 22 A
